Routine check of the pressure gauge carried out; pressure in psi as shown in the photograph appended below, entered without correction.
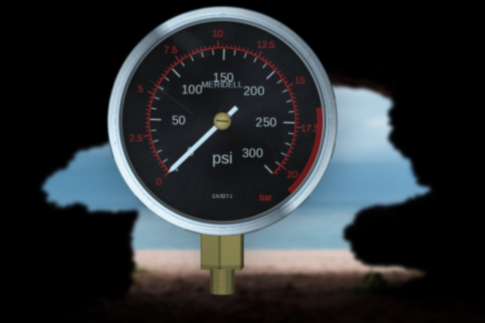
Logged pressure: 0 psi
